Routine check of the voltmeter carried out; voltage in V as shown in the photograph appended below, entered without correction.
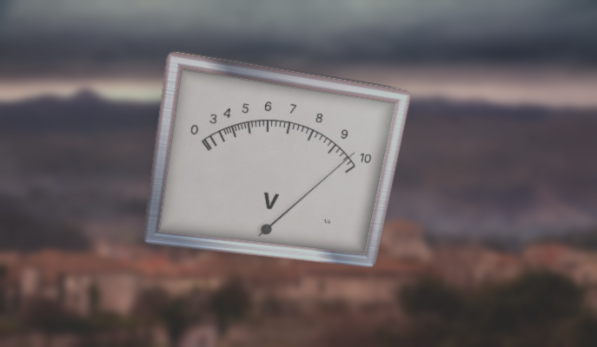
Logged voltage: 9.6 V
